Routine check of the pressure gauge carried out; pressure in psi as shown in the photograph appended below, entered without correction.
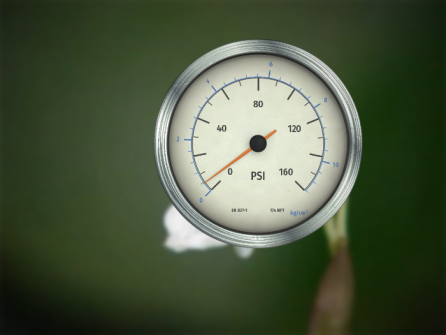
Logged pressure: 5 psi
